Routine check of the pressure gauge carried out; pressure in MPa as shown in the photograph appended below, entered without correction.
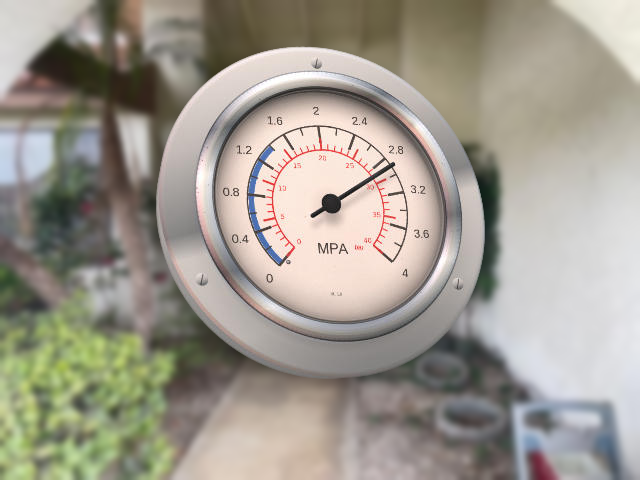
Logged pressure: 2.9 MPa
